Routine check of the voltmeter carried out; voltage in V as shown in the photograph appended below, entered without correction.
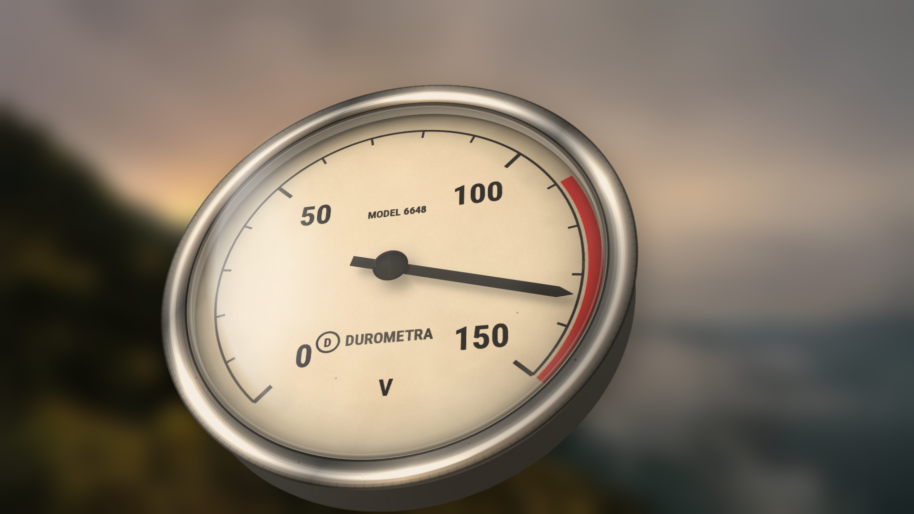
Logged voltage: 135 V
